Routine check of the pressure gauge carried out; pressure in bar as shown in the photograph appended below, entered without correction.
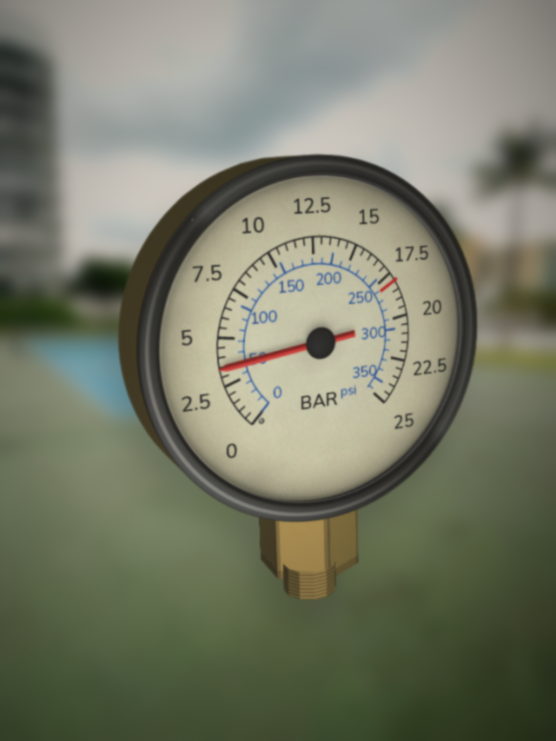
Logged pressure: 3.5 bar
